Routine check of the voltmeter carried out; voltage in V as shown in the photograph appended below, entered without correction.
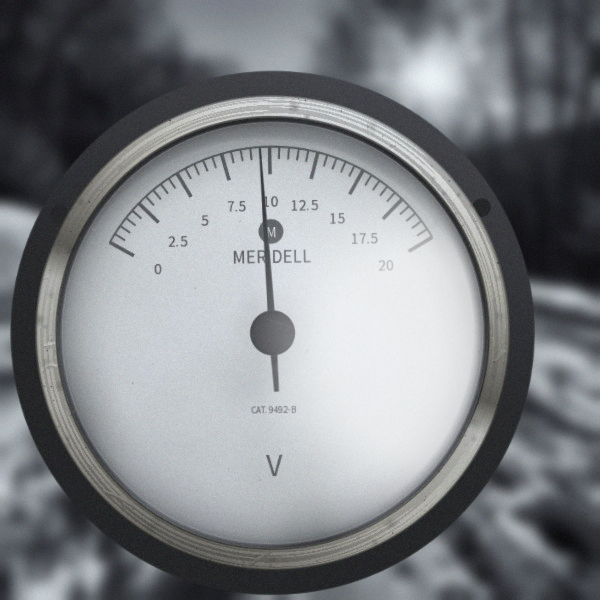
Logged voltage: 9.5 V
